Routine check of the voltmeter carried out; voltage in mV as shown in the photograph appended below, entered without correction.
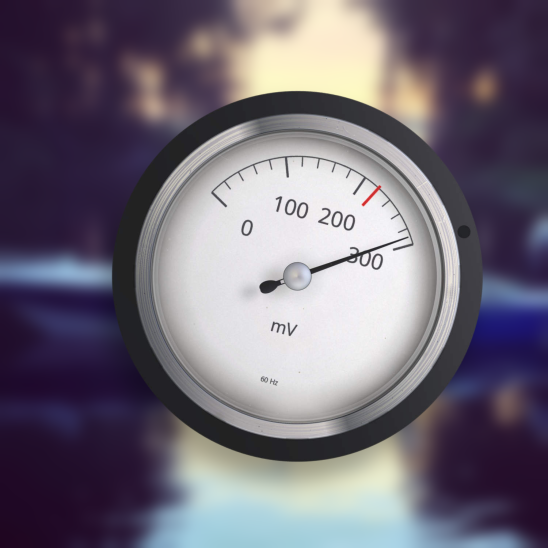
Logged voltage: 290 mV
